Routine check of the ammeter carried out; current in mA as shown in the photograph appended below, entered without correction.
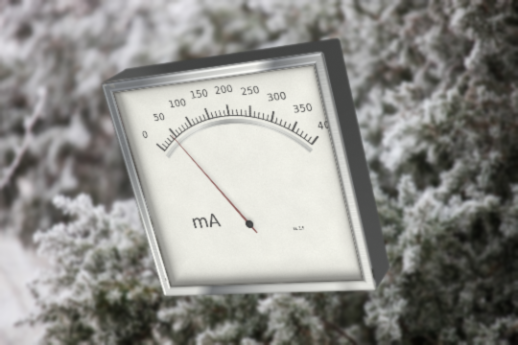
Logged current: 50 mA
